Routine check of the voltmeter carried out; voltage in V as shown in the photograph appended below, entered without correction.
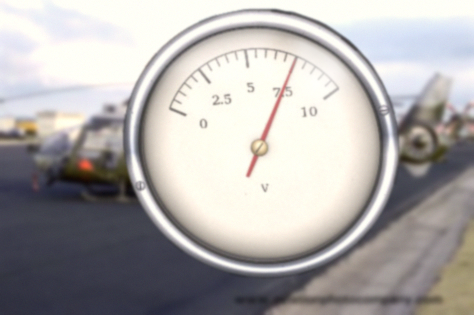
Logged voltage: 7.5 V
